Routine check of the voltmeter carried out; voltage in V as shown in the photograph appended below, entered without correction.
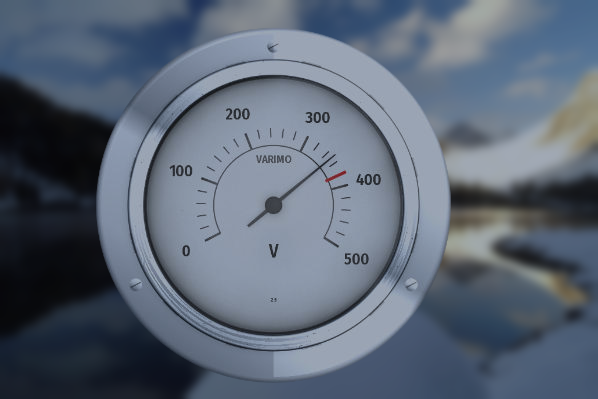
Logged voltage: 350 V
